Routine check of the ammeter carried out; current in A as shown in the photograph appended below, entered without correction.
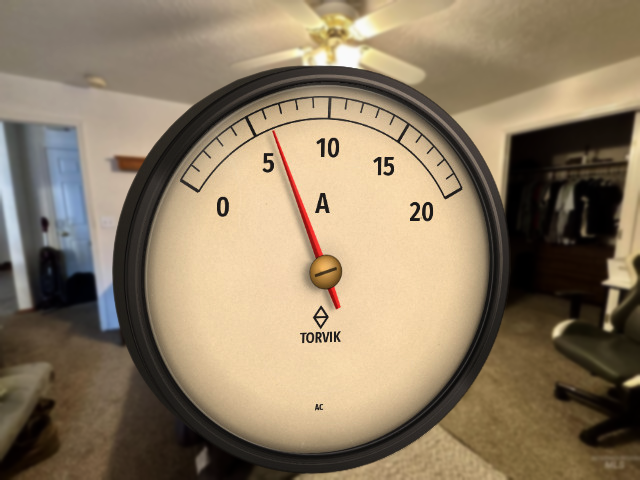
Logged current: 6 A
